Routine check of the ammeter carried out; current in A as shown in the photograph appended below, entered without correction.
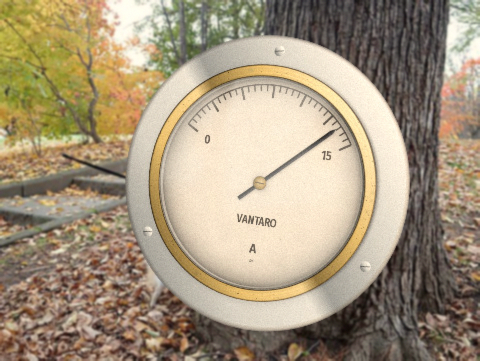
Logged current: 13.5 A
